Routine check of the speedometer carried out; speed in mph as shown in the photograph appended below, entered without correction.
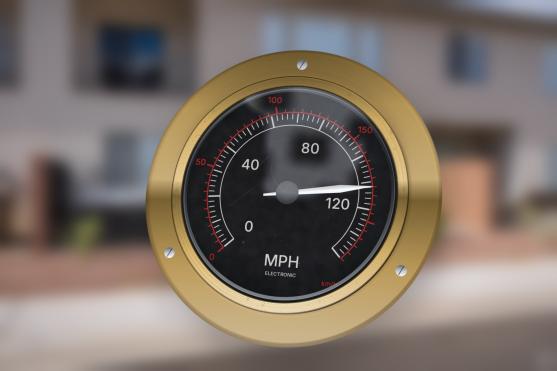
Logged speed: 112 mph
